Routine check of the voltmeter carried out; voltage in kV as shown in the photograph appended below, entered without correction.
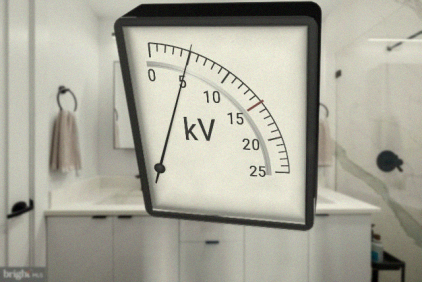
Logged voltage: 5 kV
